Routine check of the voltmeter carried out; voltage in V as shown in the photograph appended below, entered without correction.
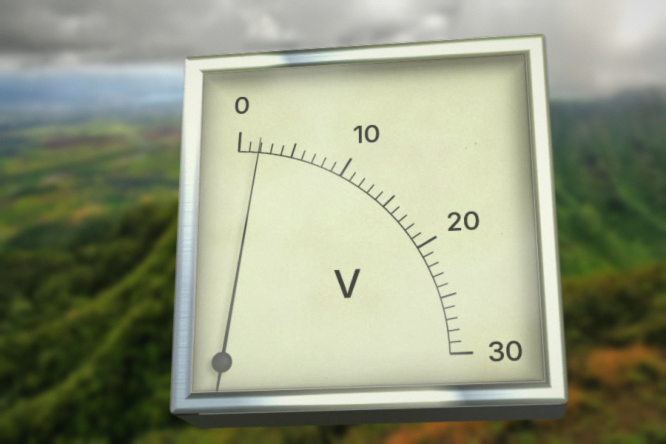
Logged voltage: 2 V
